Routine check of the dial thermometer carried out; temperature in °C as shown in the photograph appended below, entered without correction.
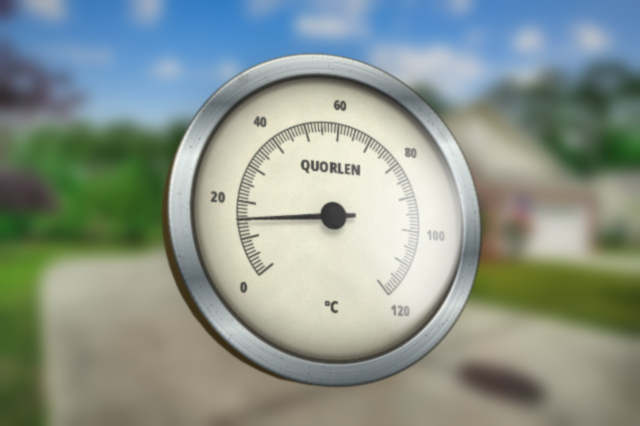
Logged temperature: 15 °C
